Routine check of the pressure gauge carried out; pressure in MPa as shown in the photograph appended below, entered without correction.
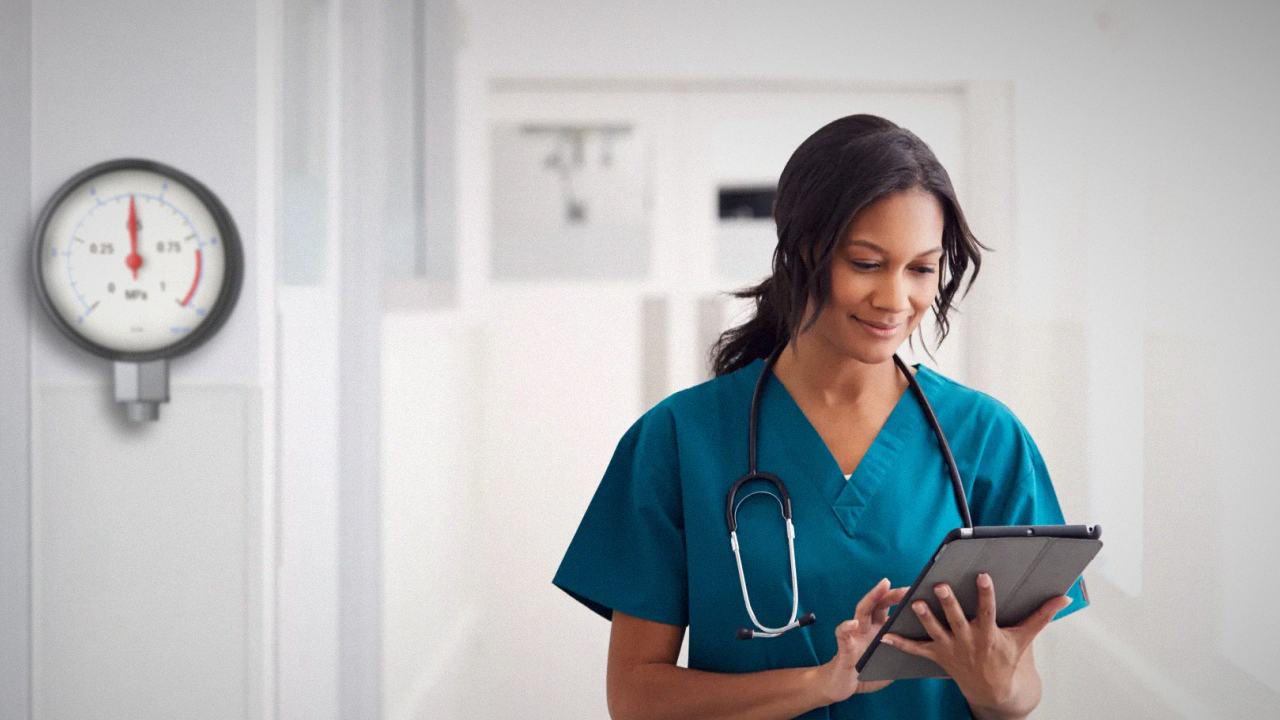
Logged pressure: 0.5 MPa
